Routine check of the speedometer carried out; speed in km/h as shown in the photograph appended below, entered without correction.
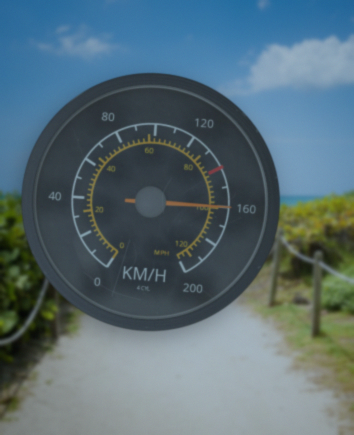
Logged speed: 160 km/h
